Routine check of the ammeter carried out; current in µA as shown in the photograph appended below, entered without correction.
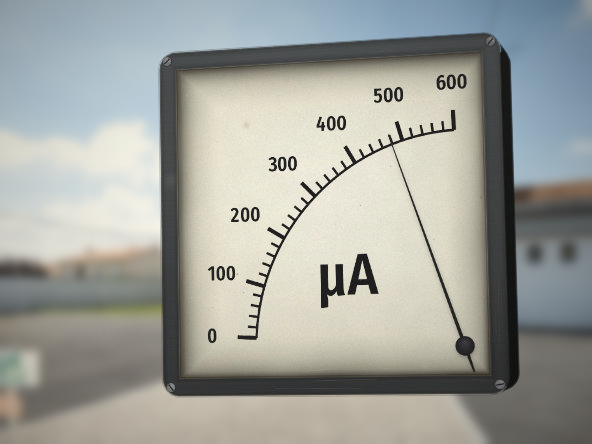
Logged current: 480 µA
